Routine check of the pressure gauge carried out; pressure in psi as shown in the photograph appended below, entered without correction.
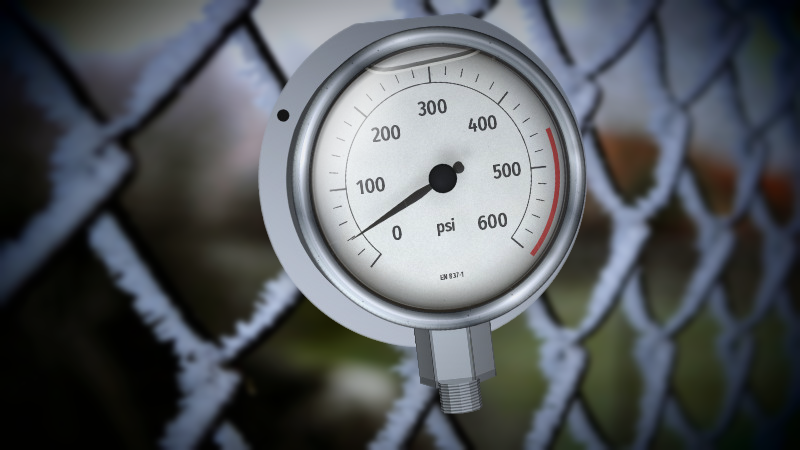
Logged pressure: 40 psi
